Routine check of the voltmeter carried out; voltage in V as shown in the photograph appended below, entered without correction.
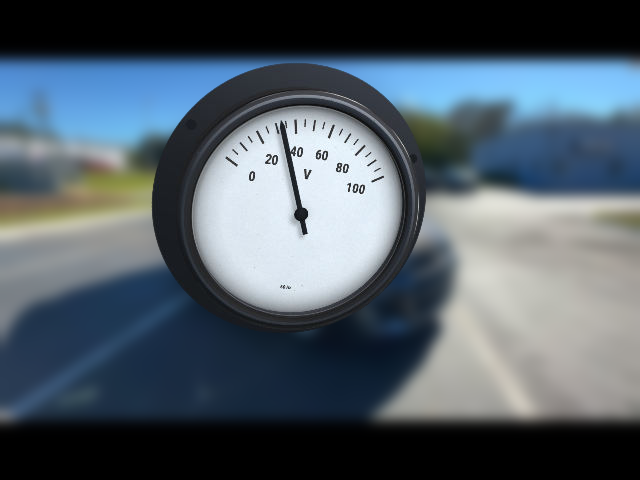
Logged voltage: 32.5 V
